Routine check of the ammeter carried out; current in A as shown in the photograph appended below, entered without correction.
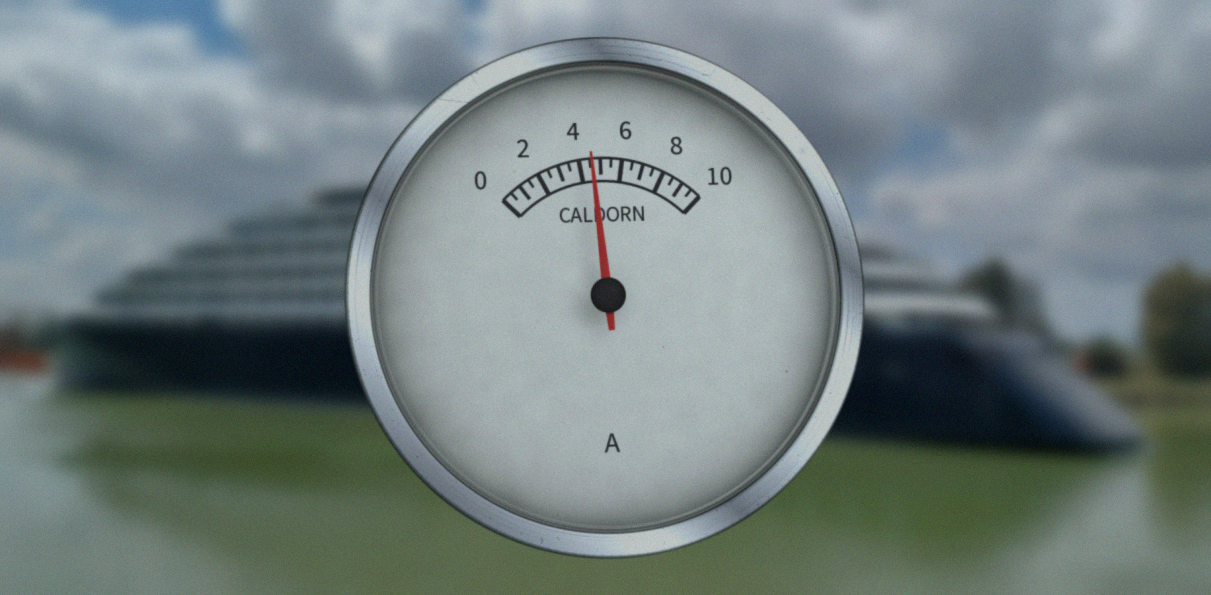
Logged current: 4.5 A
